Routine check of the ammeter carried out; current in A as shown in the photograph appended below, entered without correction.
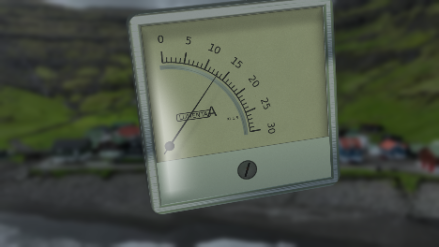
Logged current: 13 A
